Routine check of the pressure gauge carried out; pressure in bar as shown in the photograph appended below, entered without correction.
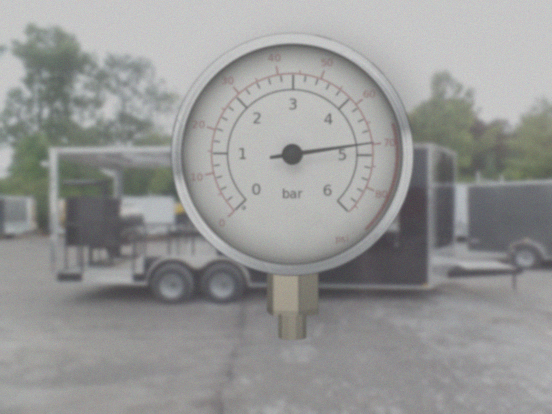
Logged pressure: 4.8 bar
